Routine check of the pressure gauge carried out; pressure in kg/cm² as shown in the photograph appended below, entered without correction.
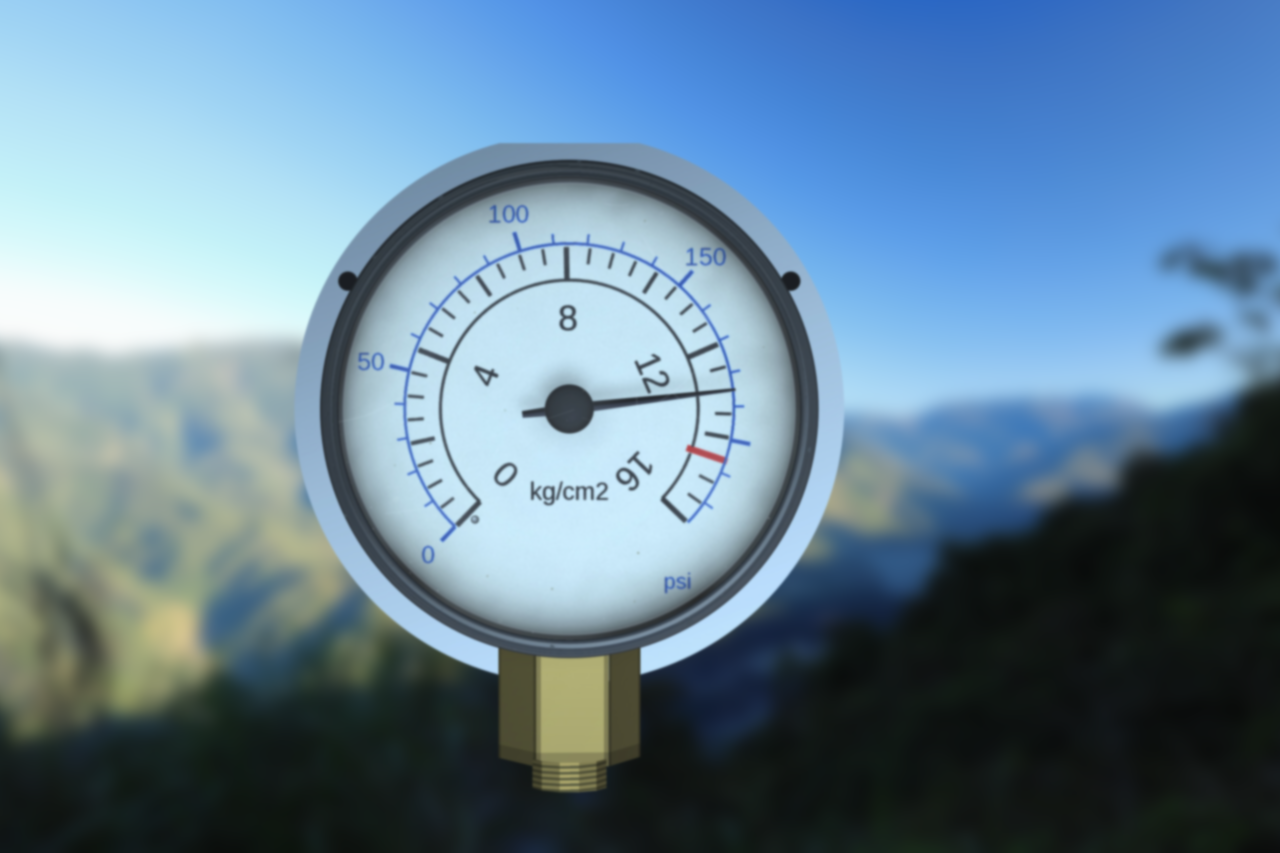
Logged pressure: 13 kg/cm²
